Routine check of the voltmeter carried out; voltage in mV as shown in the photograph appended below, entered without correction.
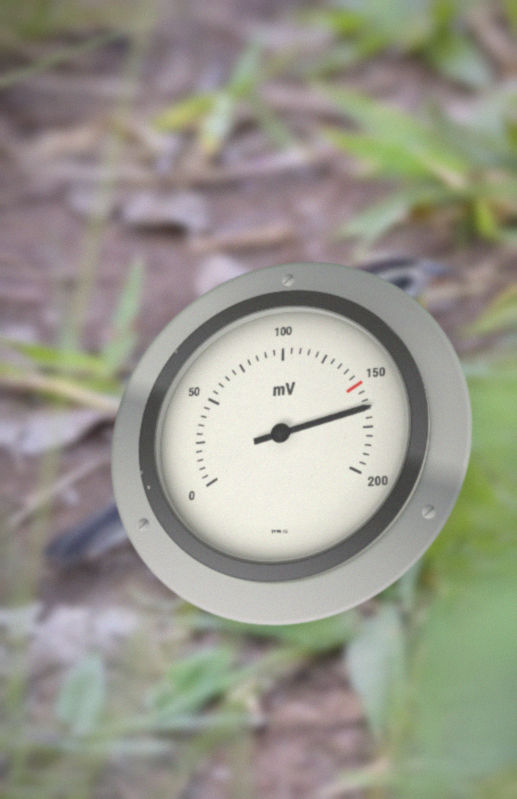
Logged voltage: 165 mV
